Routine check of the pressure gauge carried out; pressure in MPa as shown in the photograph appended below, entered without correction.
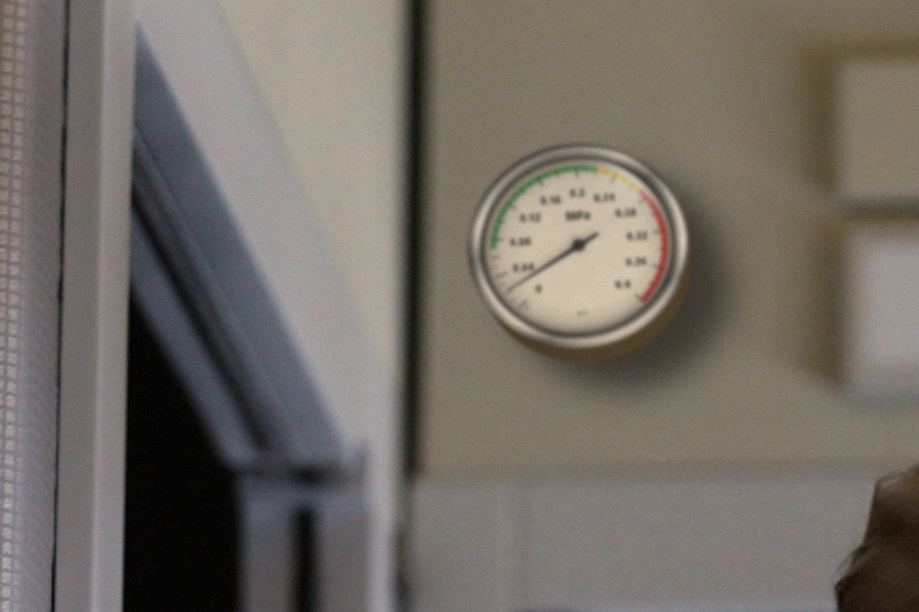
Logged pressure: 0.02 MPa
